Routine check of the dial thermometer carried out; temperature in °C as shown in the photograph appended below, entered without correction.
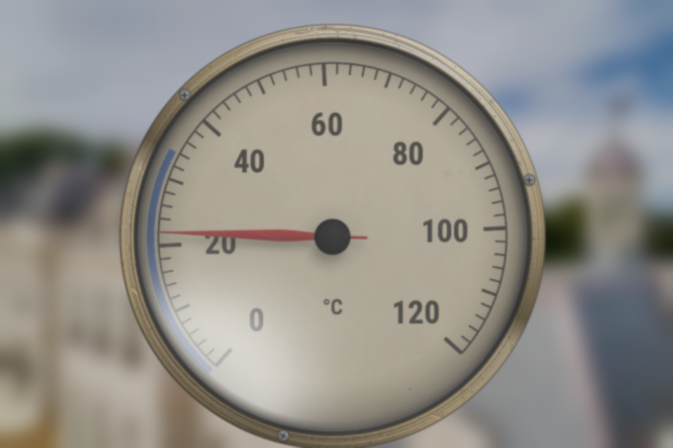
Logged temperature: 22 °C
